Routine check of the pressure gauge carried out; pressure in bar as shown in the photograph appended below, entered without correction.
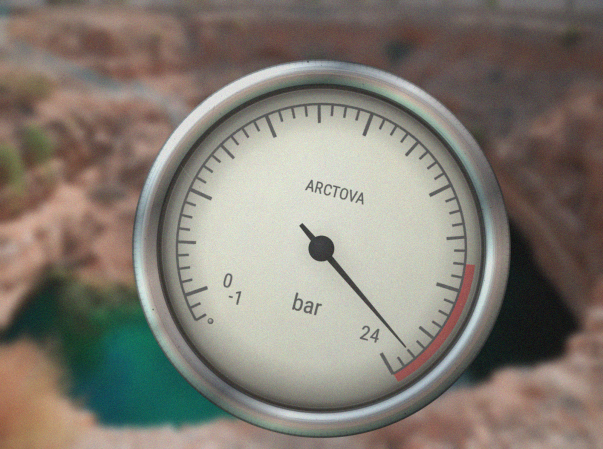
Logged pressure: 23 bar
